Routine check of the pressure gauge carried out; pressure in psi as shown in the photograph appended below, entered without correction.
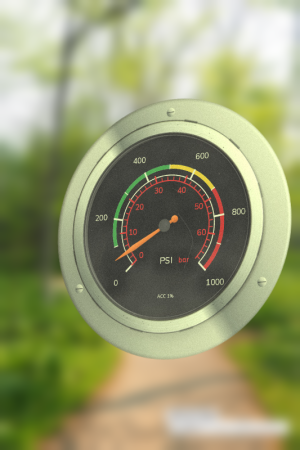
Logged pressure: 50 psi
